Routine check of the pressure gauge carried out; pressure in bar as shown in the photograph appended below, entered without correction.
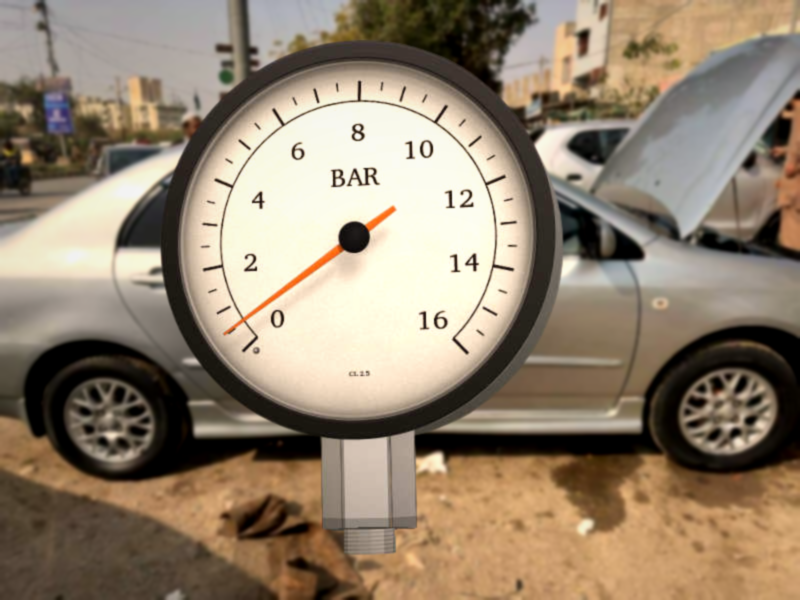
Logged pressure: 0.5 bar
